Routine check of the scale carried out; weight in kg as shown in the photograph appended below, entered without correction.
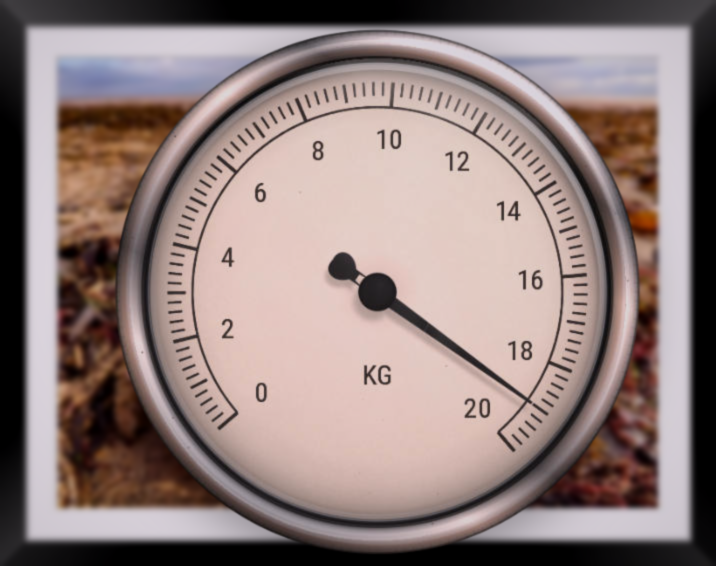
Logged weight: 19 kg
